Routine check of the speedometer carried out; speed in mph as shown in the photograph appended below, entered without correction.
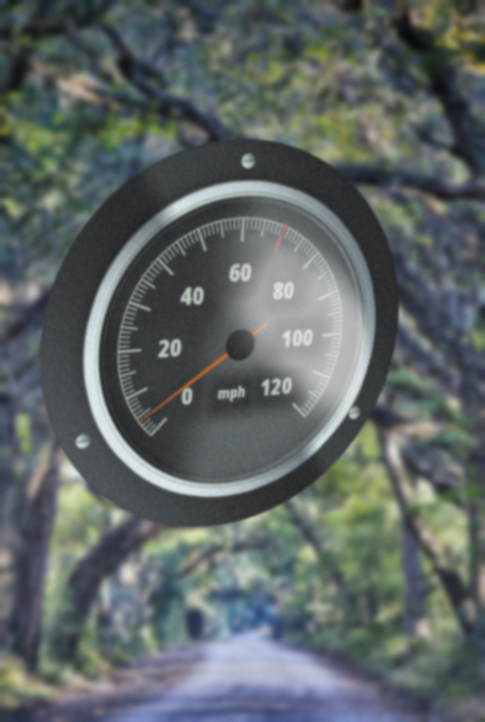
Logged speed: 5 mph
